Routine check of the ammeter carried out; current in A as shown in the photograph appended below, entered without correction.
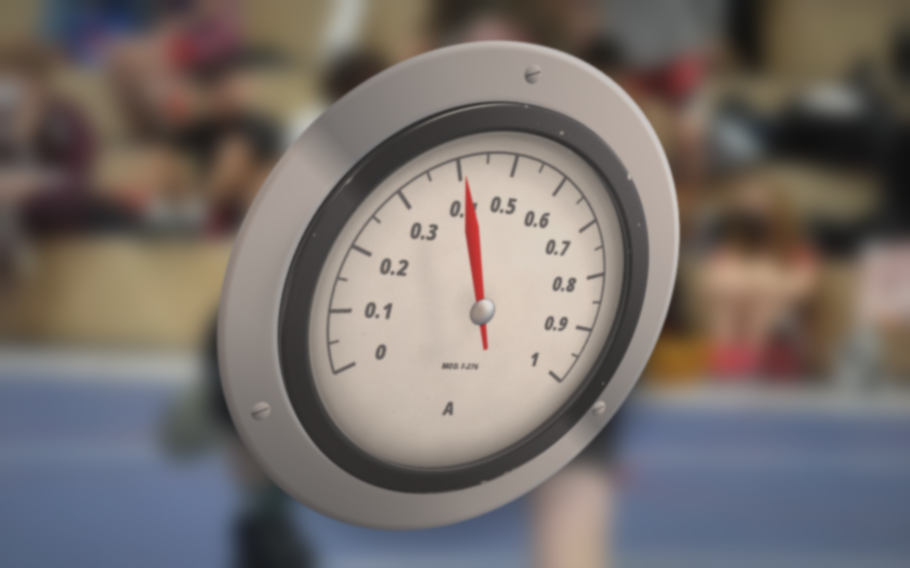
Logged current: 0.4 A
